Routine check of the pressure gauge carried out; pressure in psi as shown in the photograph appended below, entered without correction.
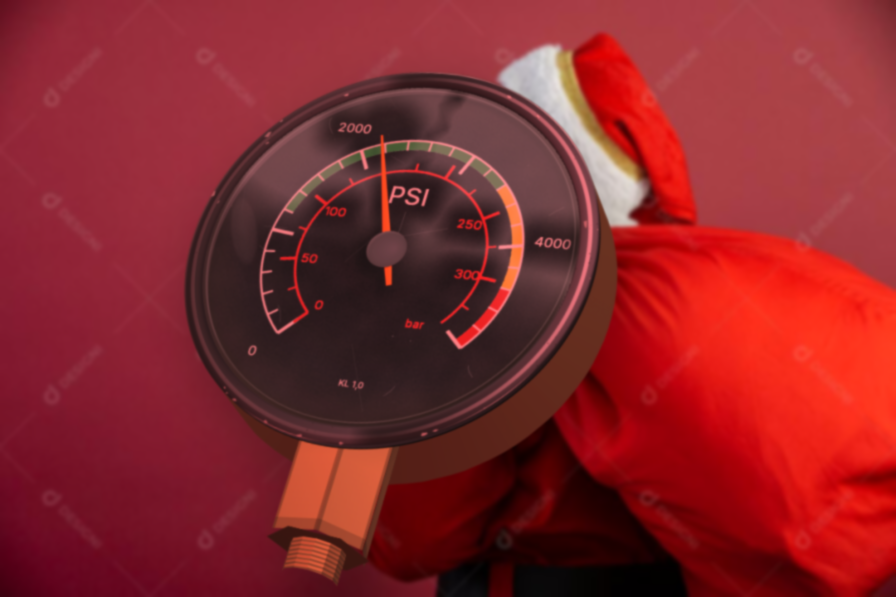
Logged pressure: 2200 psi
